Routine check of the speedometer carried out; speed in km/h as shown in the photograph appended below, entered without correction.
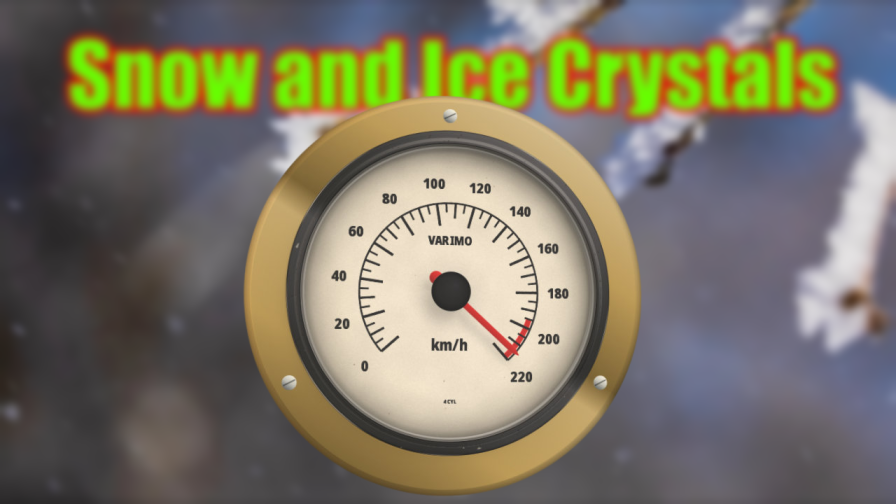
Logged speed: 215 km/h
